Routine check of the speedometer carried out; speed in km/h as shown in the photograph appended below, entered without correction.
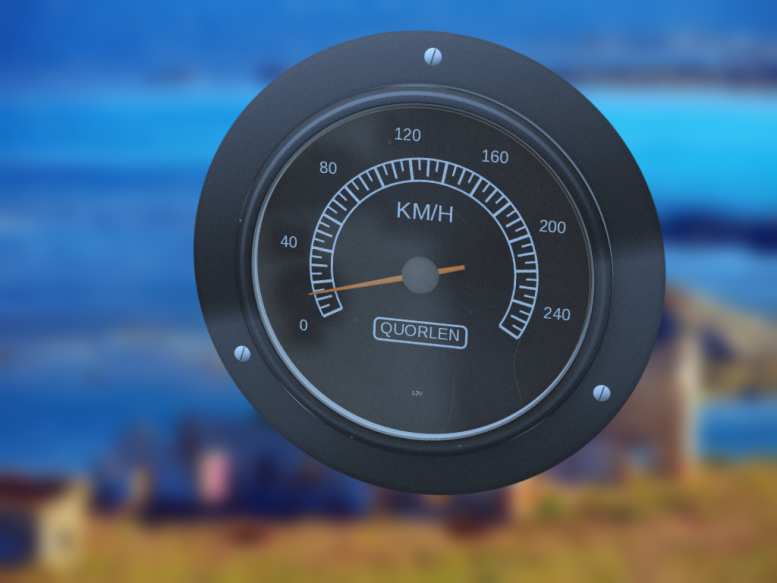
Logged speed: 15 km/h
